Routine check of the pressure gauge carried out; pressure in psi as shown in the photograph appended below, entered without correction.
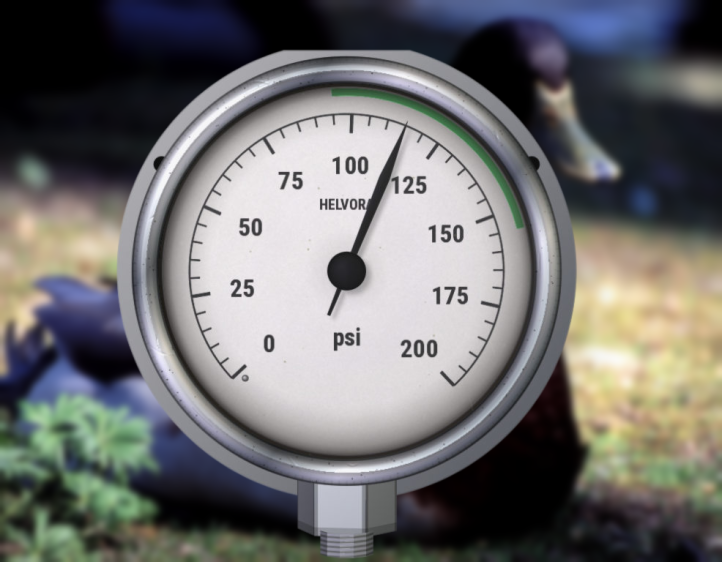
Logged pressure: 115 psi
